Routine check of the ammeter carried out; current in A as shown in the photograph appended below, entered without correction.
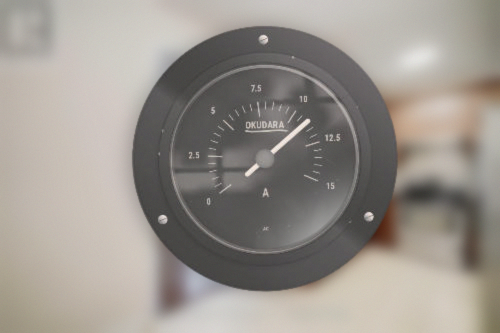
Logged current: 11 A
